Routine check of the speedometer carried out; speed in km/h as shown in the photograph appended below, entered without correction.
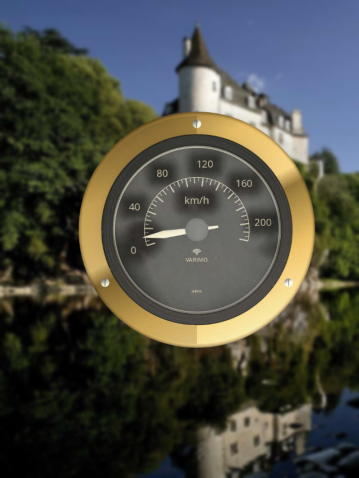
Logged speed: 10 km/h
